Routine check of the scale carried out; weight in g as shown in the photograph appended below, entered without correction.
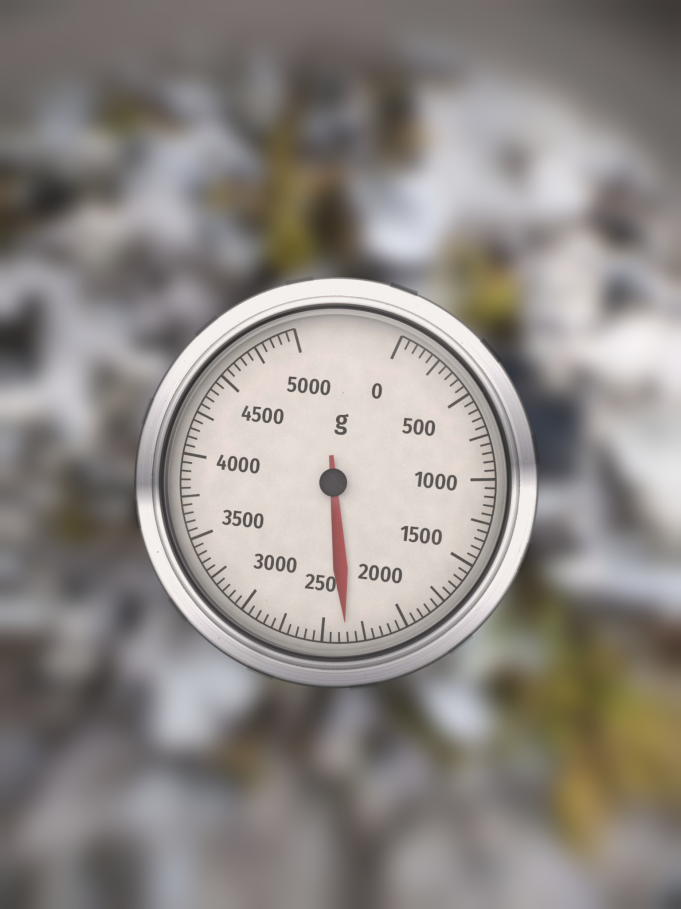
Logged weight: 2350 g
